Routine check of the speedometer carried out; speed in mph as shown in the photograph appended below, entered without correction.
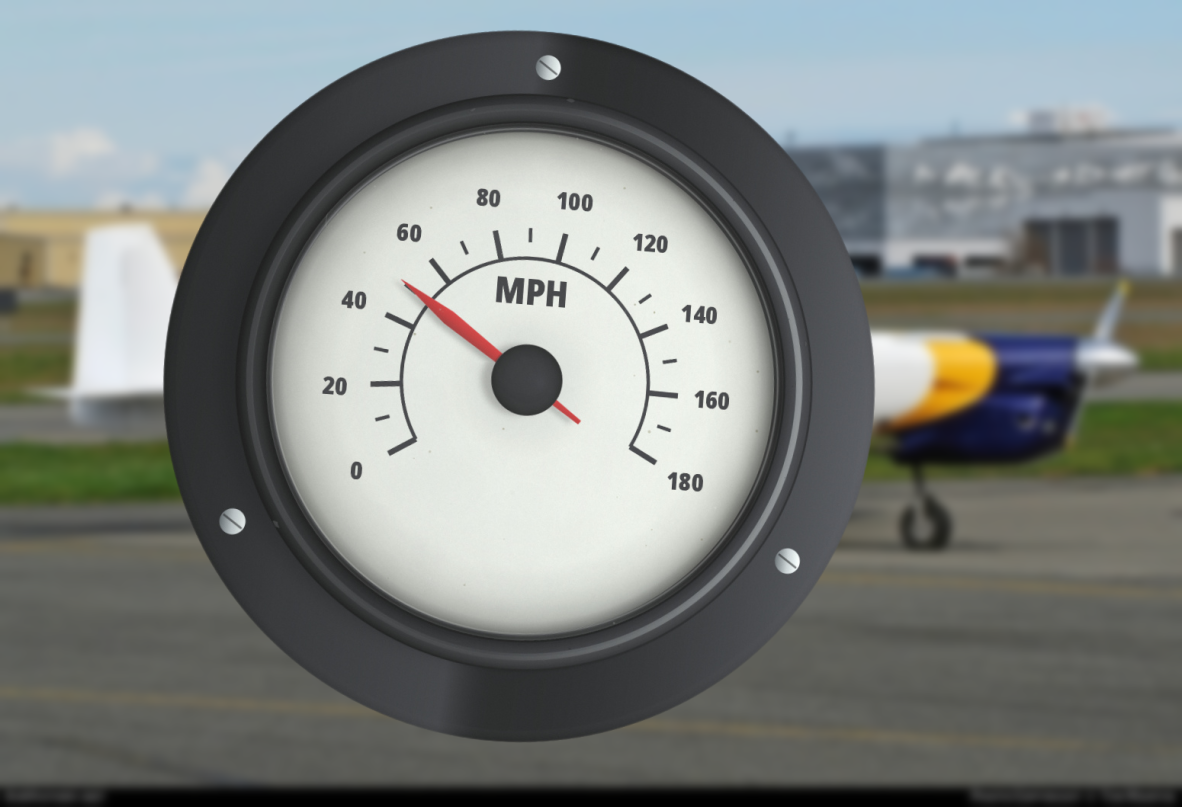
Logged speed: 50 mph
